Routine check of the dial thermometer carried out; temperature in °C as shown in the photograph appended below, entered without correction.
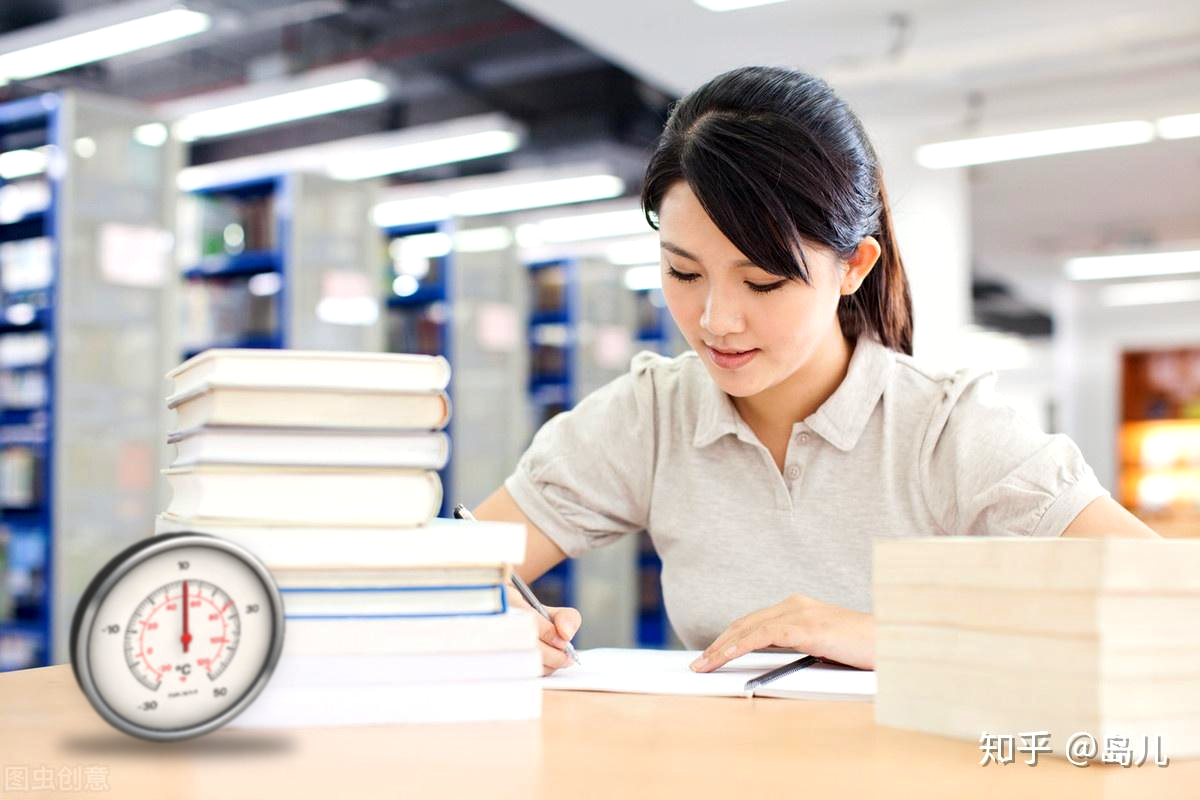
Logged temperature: 10 °C
